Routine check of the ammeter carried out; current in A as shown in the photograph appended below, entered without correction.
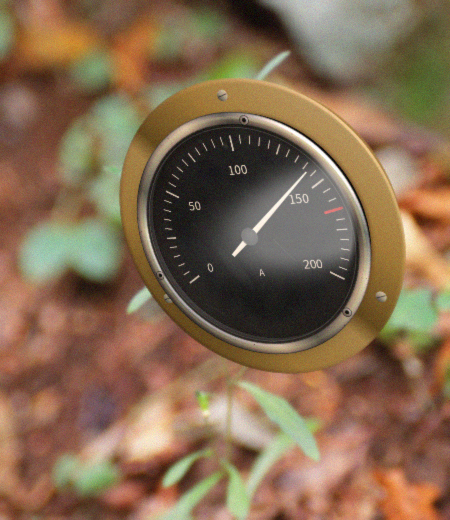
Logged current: 142.5 A
